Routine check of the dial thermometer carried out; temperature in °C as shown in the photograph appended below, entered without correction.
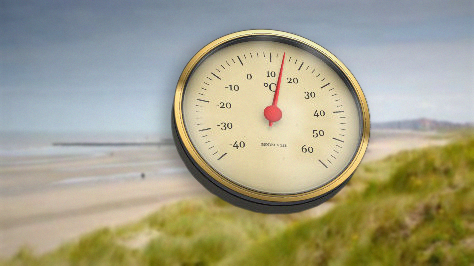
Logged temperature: 14 °C
